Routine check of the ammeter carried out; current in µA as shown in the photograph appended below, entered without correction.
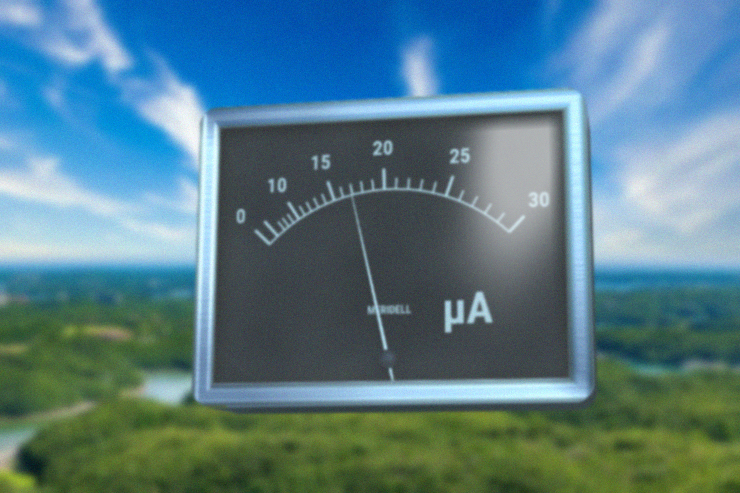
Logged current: 17 µA
